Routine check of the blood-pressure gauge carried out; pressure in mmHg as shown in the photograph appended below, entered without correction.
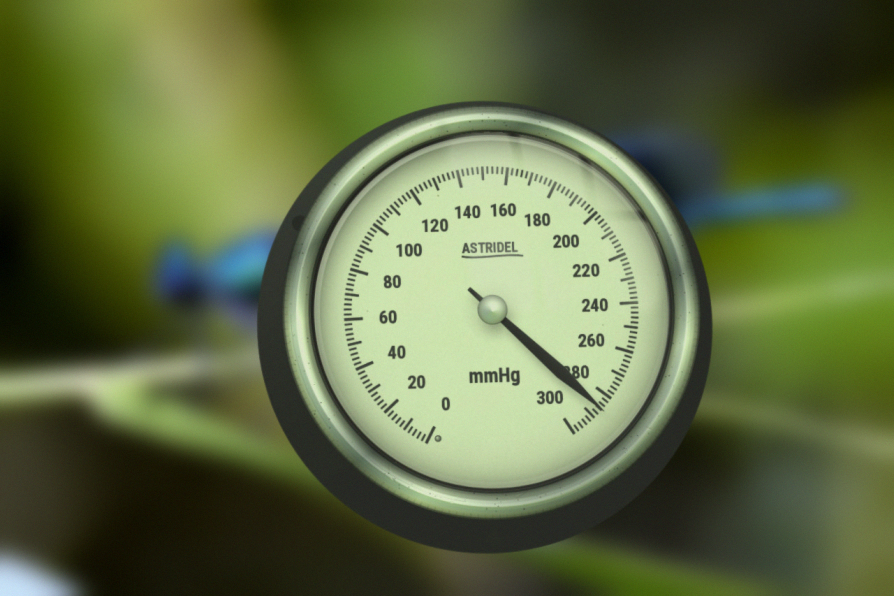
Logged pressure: 286 mmHg
